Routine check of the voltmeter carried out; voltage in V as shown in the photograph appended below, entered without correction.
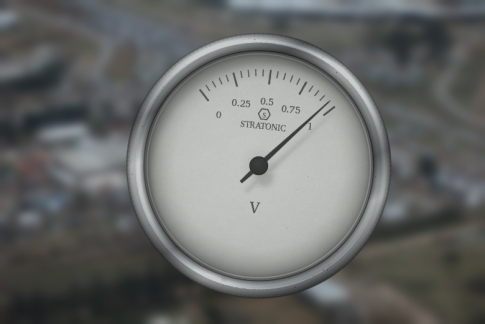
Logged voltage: 0.95 V
